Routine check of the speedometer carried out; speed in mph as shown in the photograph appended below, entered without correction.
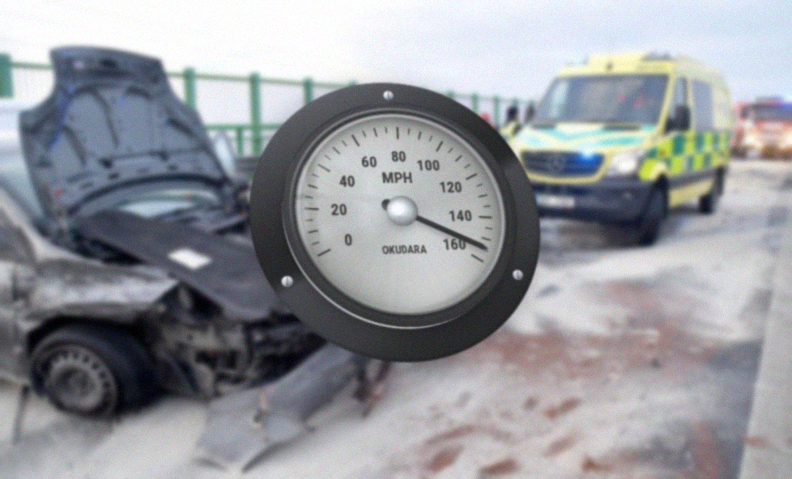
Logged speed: 155 mph
